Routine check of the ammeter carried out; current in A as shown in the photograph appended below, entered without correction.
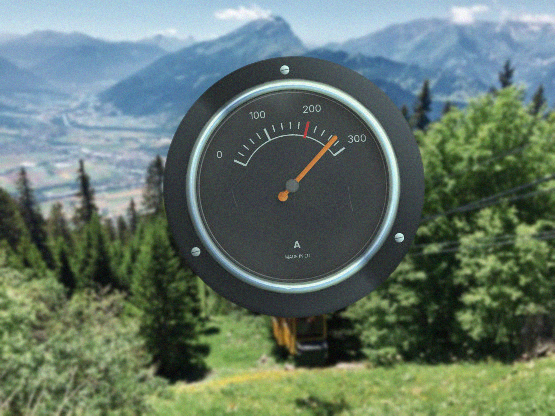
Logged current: 270 A
